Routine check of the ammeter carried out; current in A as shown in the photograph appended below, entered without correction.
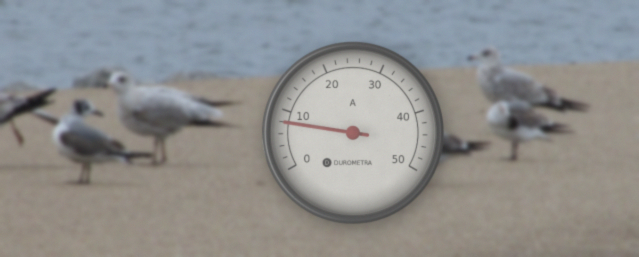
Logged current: 8 A
